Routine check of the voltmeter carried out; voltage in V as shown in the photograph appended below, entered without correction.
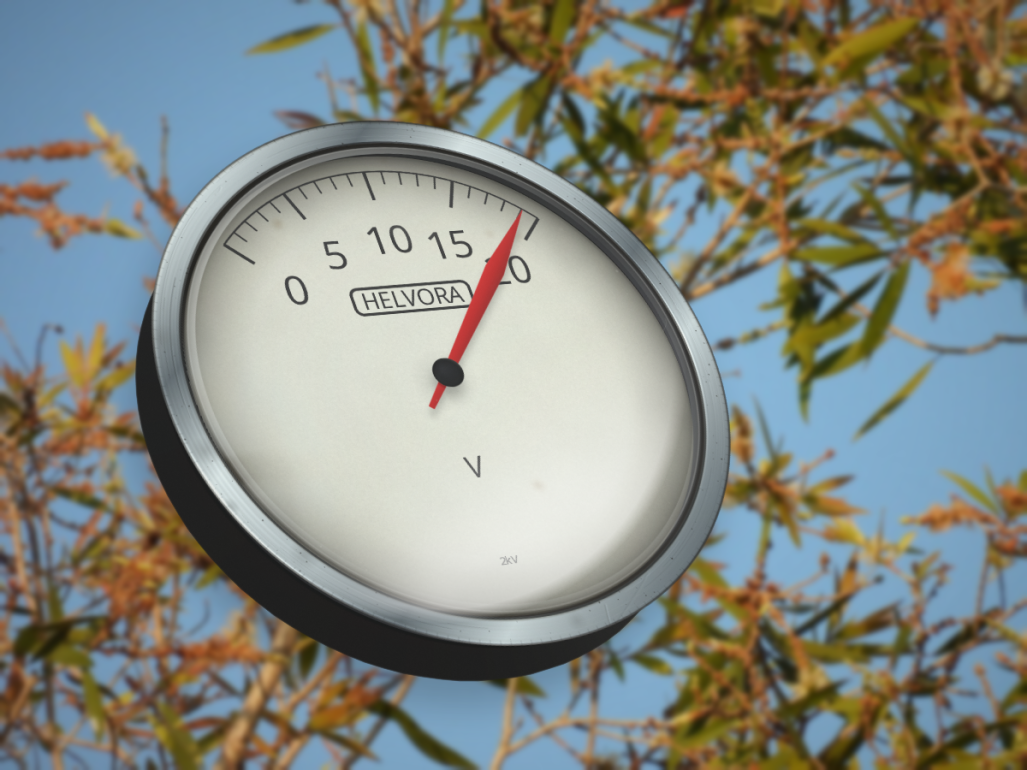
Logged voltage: 19 V
